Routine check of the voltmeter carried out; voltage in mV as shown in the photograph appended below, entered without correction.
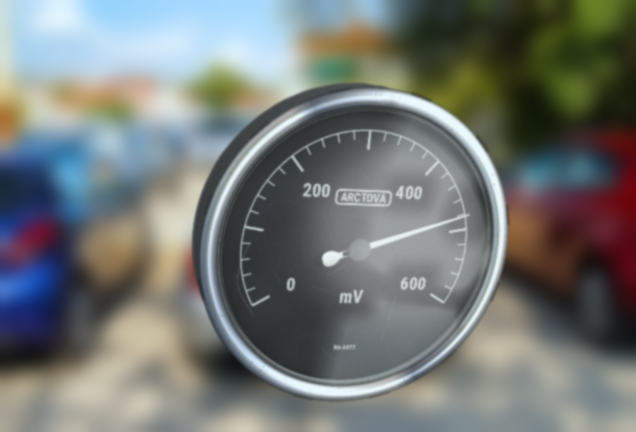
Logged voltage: 480 mV
